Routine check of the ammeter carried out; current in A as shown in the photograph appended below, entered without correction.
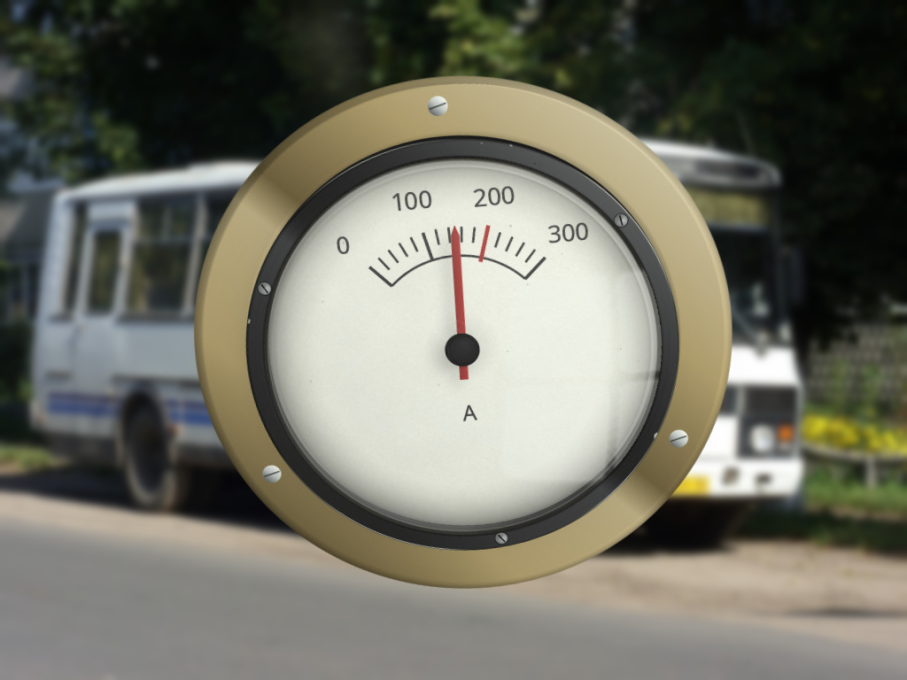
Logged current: 150 A
